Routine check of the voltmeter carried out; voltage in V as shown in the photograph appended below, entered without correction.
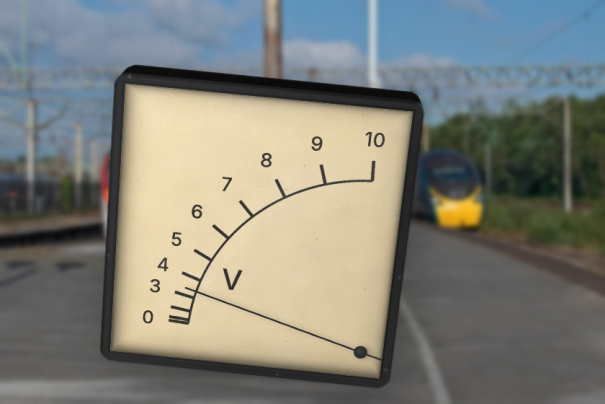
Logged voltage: 3.5 V
